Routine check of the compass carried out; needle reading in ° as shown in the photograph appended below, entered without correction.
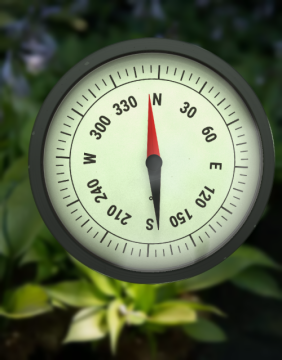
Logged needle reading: 352.5 °
